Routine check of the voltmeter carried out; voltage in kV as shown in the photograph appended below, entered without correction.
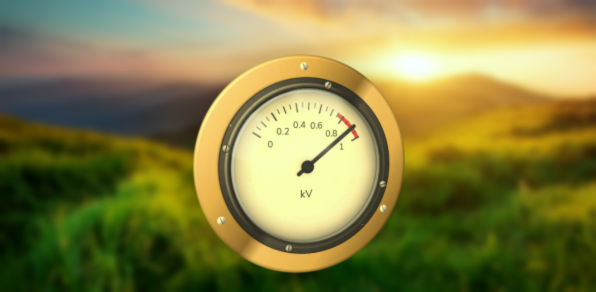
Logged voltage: 0.9 kV
